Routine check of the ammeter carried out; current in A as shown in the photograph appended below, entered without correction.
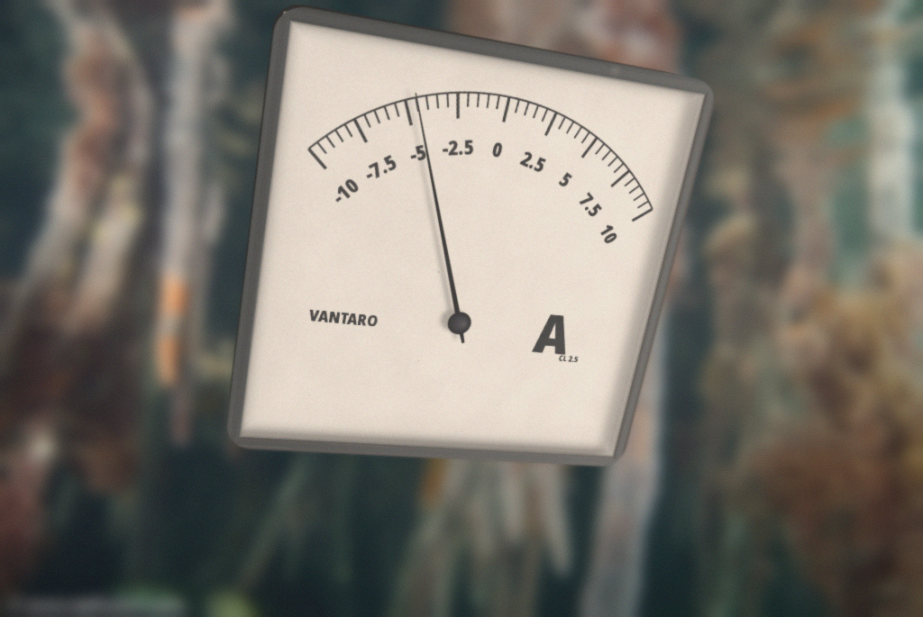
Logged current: -4.5 A
